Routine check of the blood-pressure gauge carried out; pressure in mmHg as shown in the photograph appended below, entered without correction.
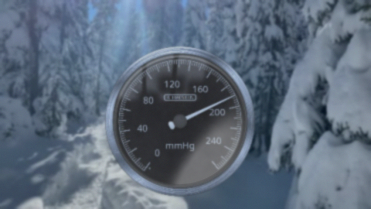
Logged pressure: 190 mmHg
